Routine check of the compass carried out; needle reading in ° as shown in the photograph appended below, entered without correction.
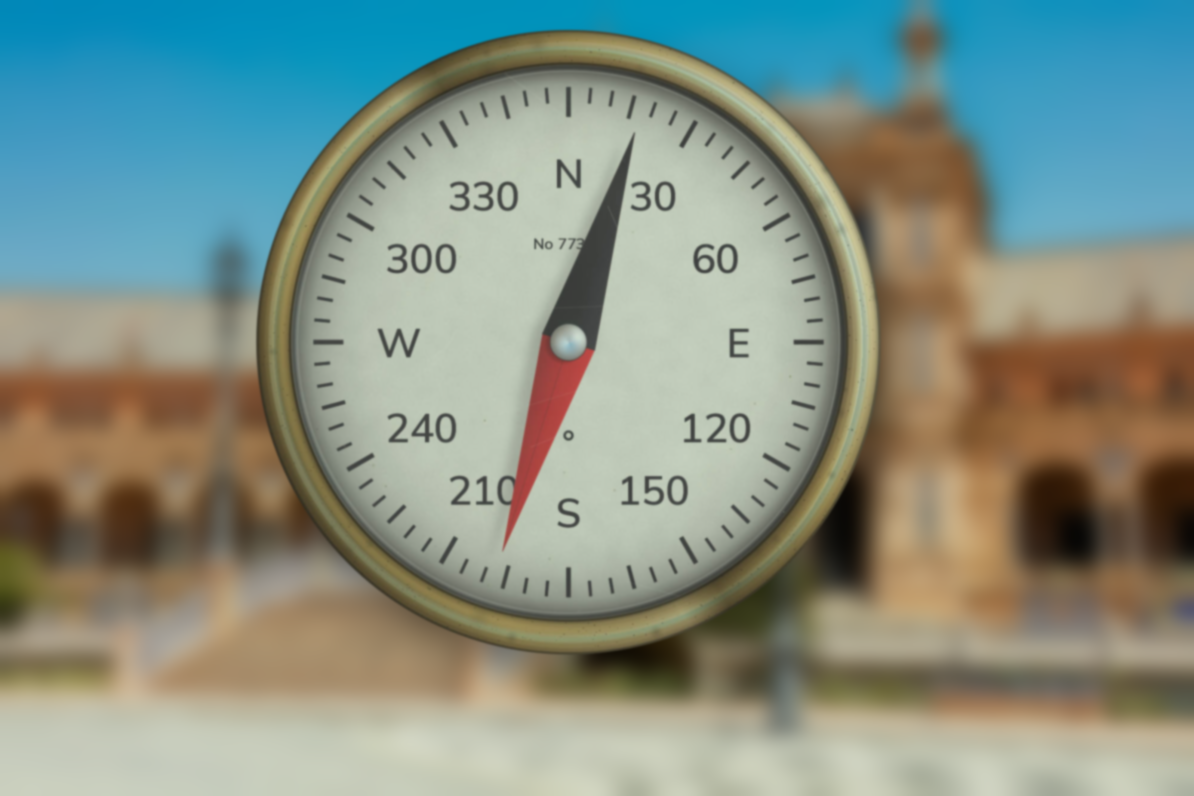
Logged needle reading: 197.5 °
